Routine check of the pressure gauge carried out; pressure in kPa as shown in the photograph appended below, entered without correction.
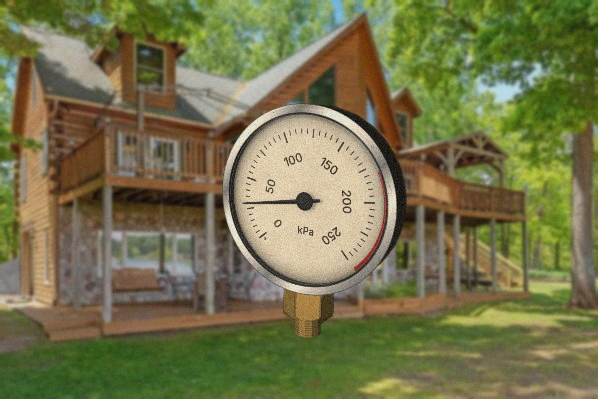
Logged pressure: 30 kPa
